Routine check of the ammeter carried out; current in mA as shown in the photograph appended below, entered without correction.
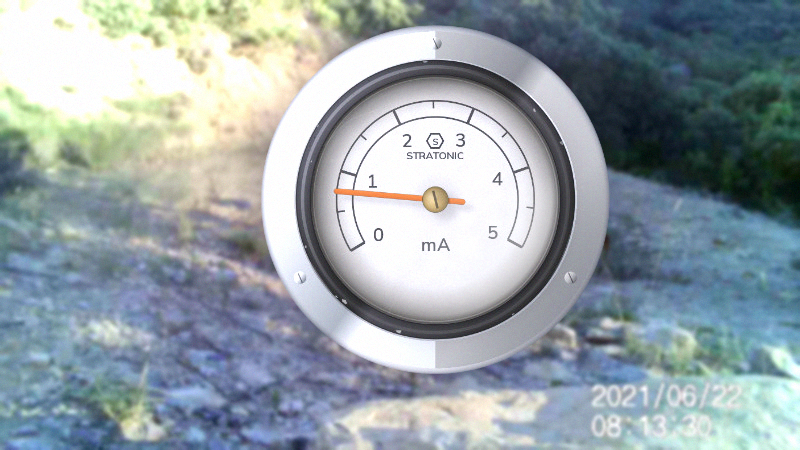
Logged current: 0.75 mA
